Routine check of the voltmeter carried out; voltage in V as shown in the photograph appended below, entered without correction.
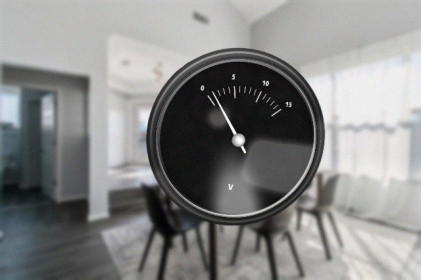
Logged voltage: 1 V
